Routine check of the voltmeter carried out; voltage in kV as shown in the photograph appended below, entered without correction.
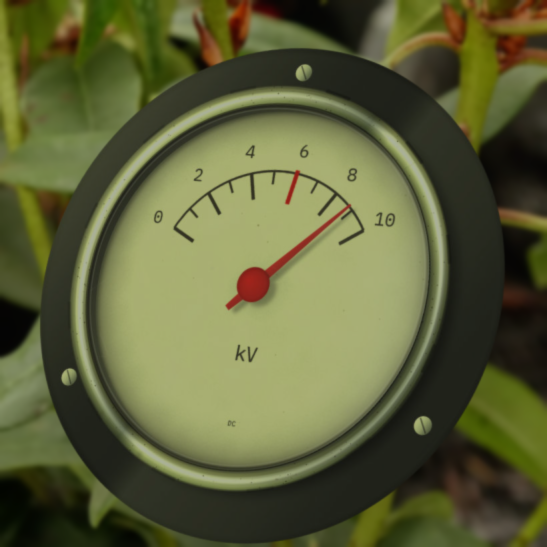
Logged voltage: 9 kV
